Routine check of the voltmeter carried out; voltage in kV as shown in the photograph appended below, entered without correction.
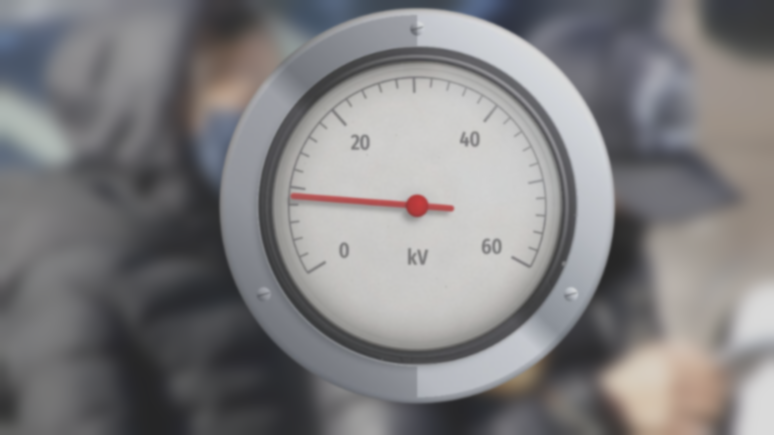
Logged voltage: 9 kV
